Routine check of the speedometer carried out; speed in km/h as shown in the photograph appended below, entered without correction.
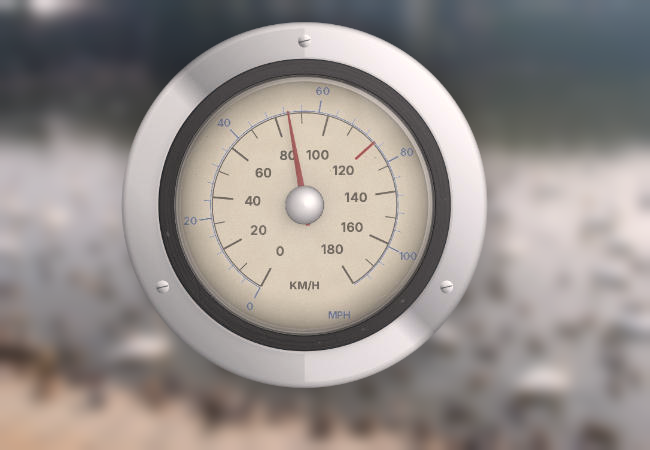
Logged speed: 85 km/h
